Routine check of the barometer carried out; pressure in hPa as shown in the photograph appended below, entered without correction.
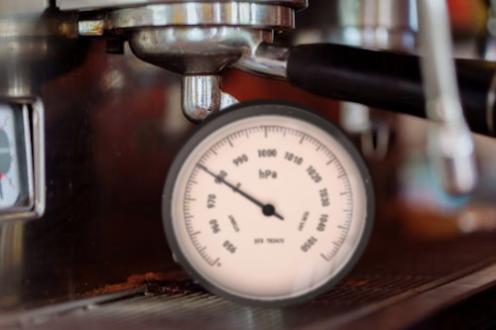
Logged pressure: 980 hPa
